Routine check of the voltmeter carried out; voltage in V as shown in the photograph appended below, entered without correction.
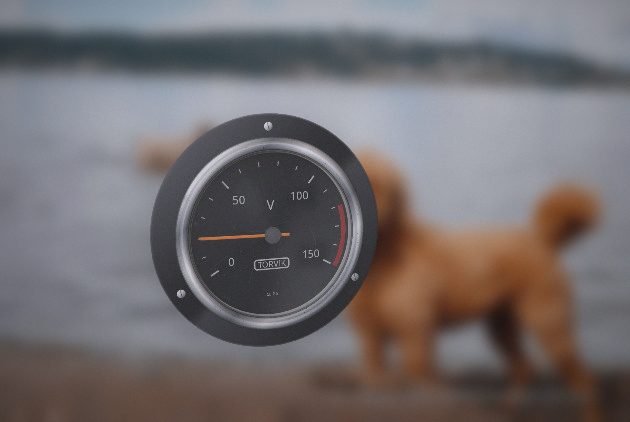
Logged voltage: 20 V
